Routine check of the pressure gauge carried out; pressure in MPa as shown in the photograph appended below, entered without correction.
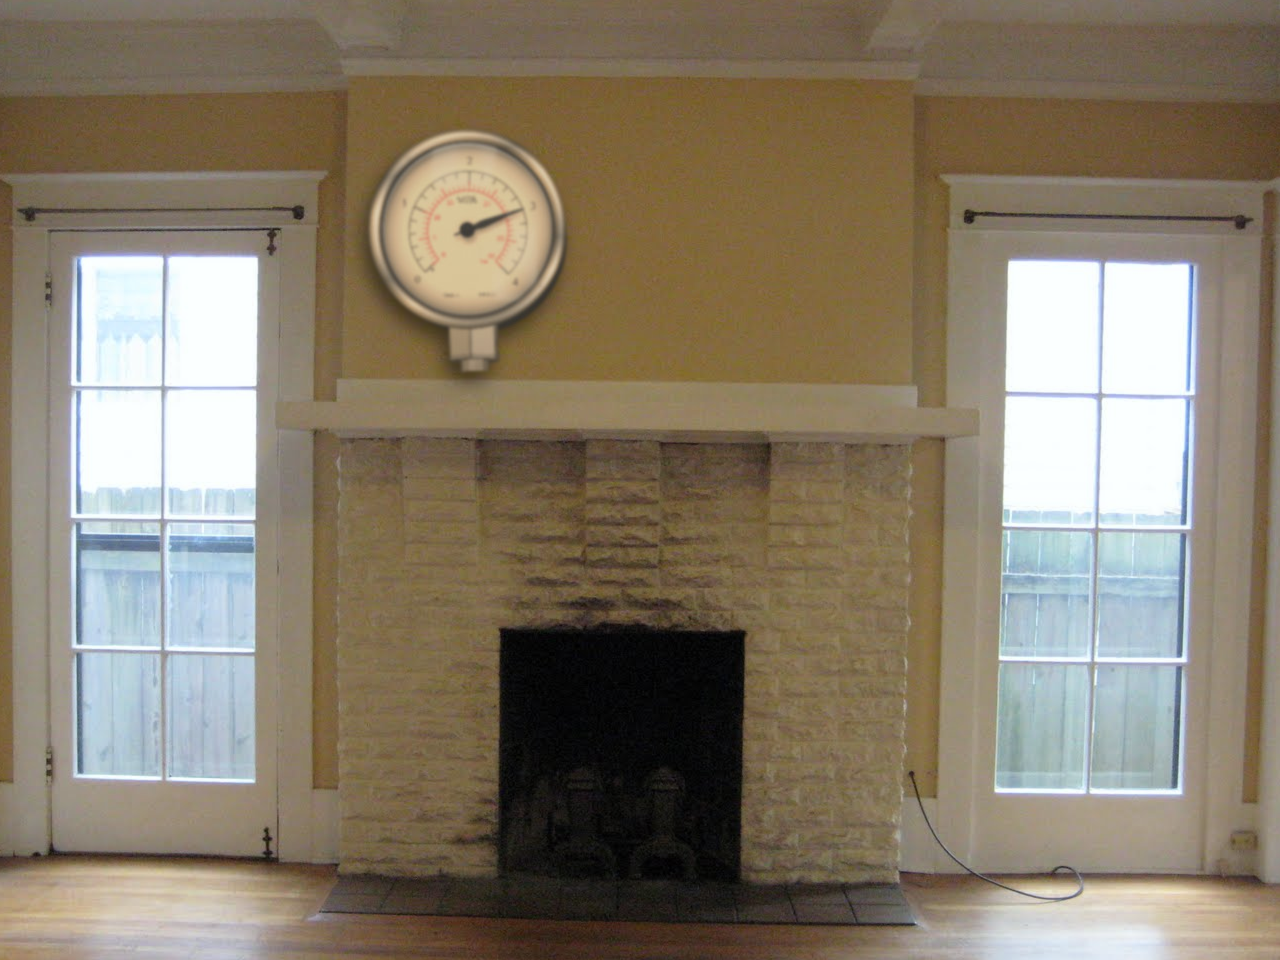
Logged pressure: 3 MPa
